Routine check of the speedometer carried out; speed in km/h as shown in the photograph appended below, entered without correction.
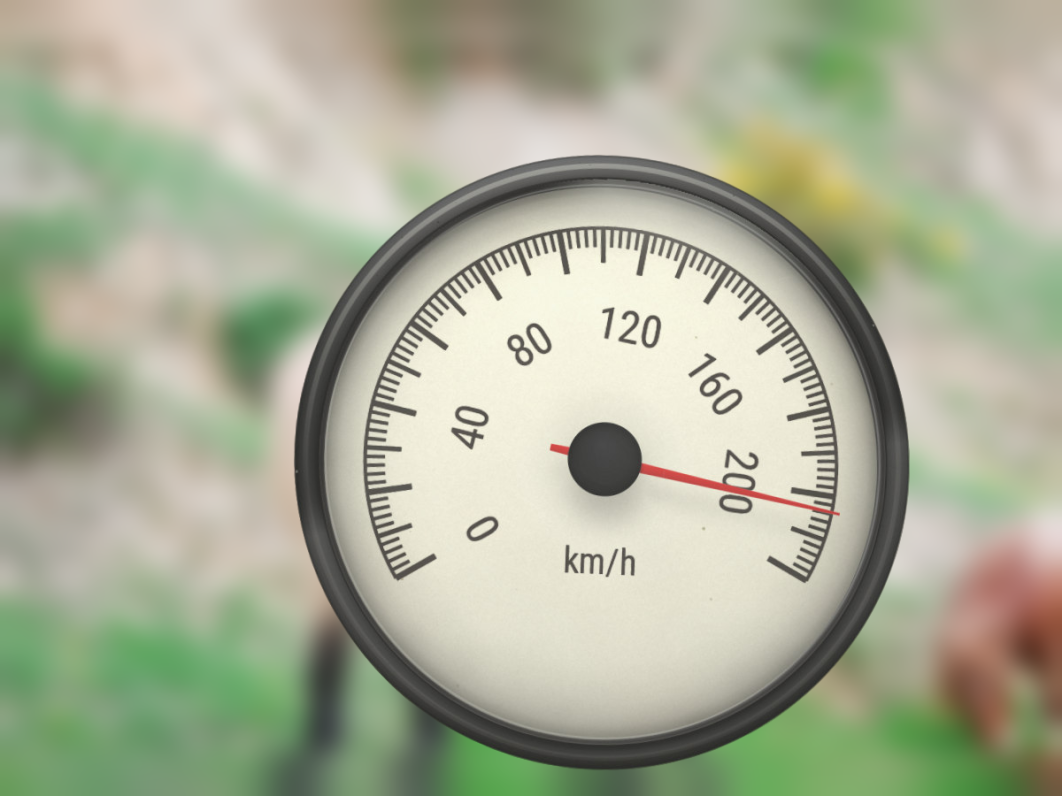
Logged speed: 204 km/h
